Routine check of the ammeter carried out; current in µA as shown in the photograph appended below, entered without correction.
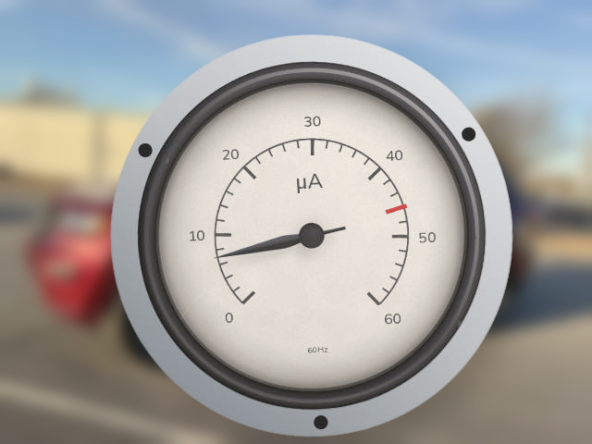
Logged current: 7 µA
